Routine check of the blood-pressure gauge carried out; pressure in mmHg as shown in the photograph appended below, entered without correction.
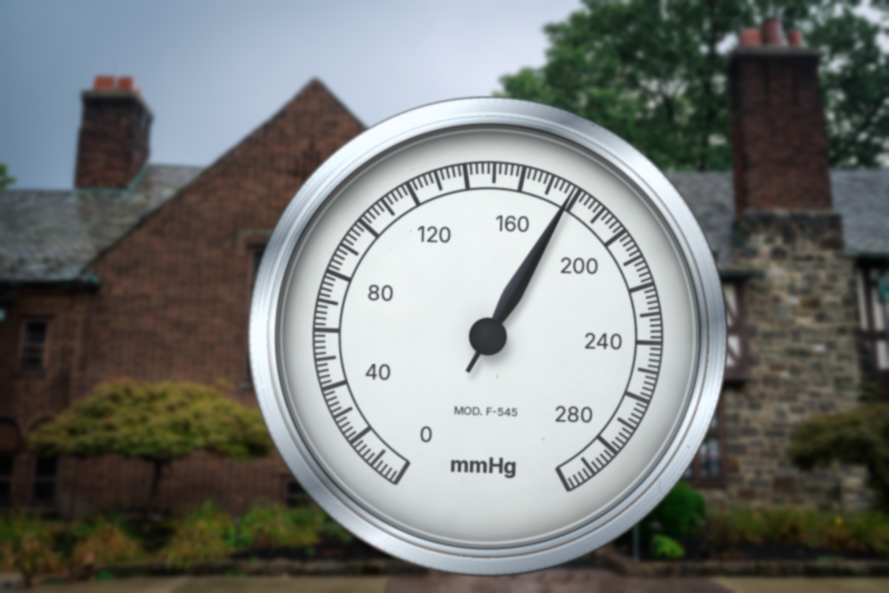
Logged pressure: 178 mmHg
